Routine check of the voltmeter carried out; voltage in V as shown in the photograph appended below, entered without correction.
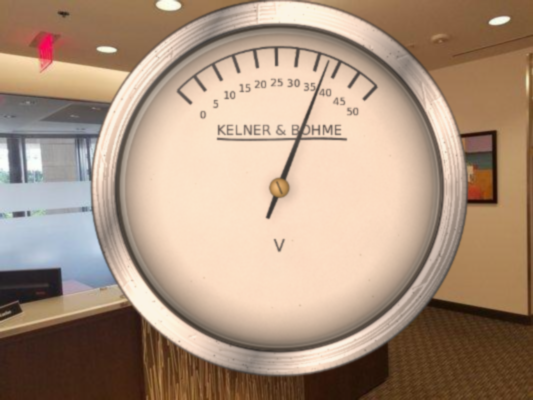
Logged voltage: 37.5 V
